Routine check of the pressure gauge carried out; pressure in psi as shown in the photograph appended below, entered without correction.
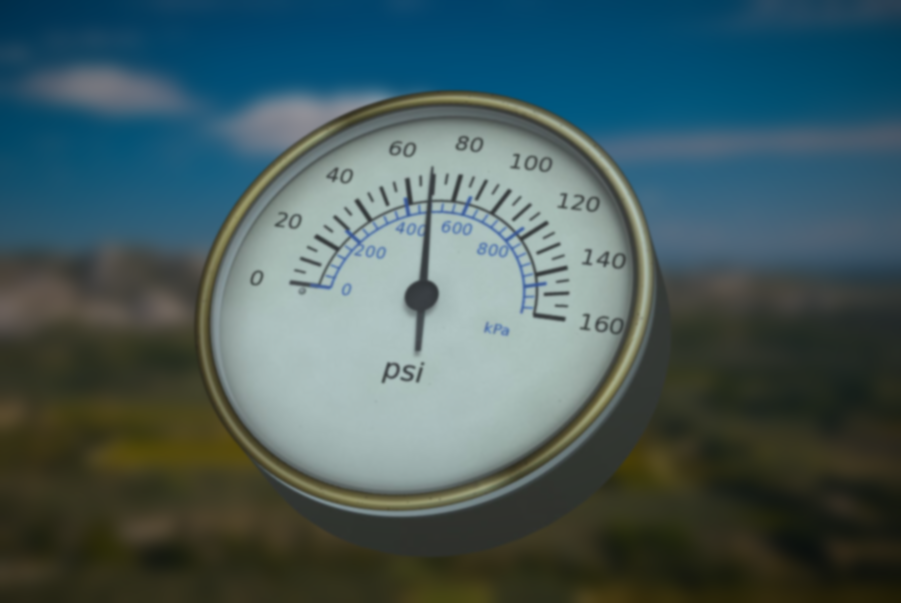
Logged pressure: 70 psi
